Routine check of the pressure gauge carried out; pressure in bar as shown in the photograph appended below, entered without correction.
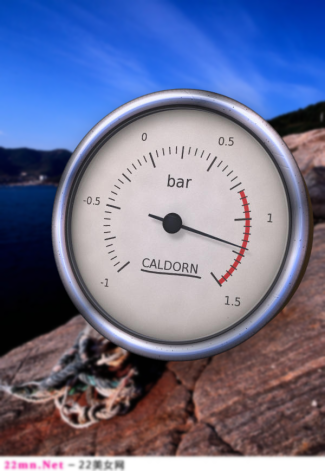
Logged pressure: 1.2 bar
